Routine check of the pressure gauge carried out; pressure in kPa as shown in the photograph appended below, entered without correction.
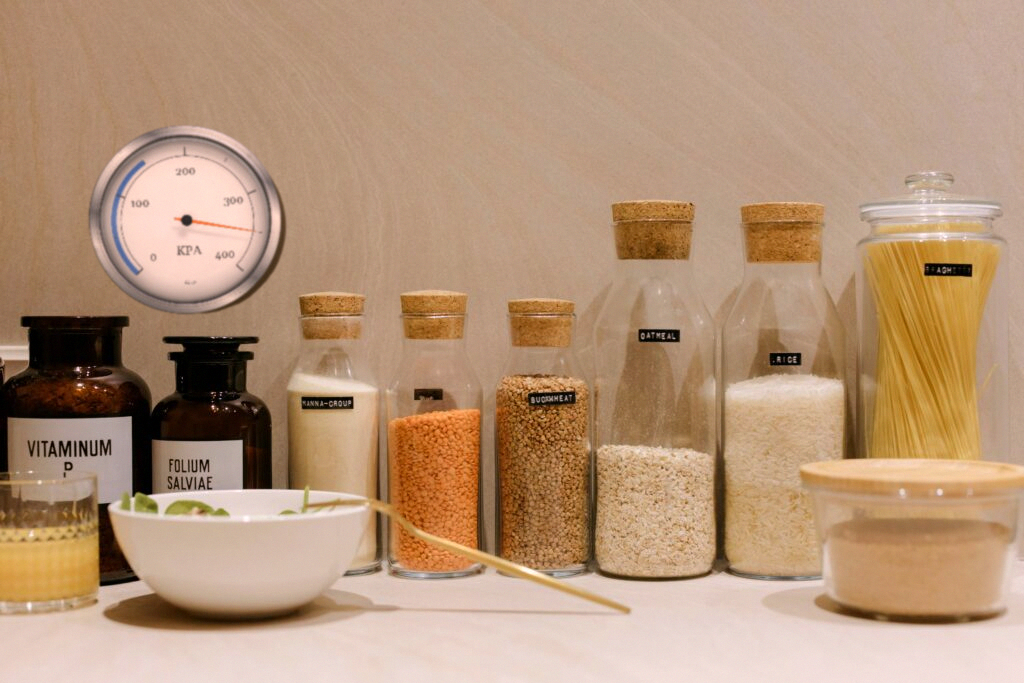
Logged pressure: 350 kPa
